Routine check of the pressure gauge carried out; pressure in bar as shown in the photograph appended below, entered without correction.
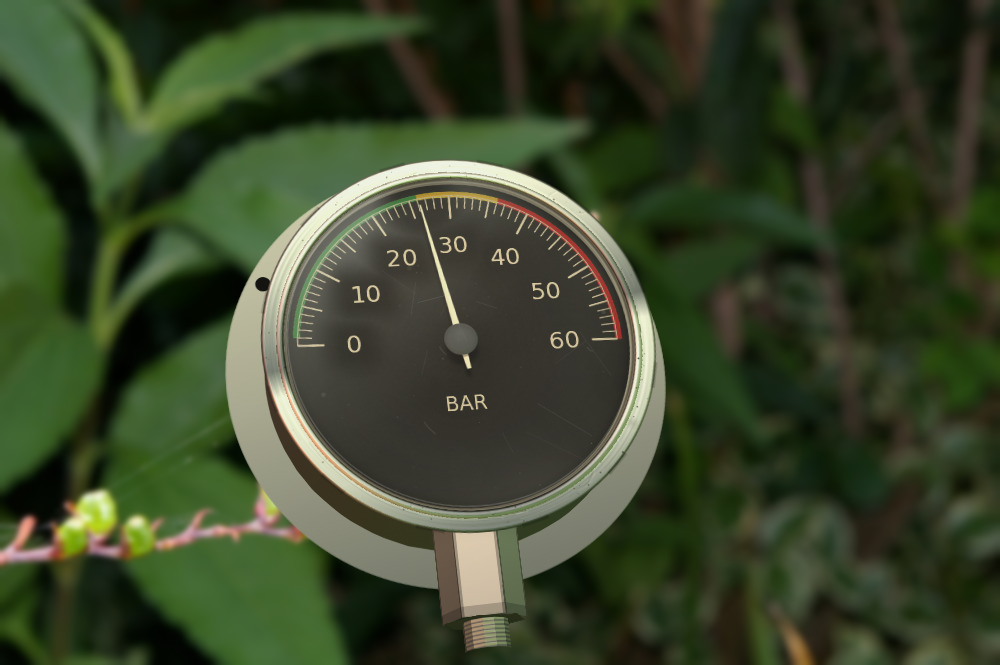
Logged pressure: 26 bar
